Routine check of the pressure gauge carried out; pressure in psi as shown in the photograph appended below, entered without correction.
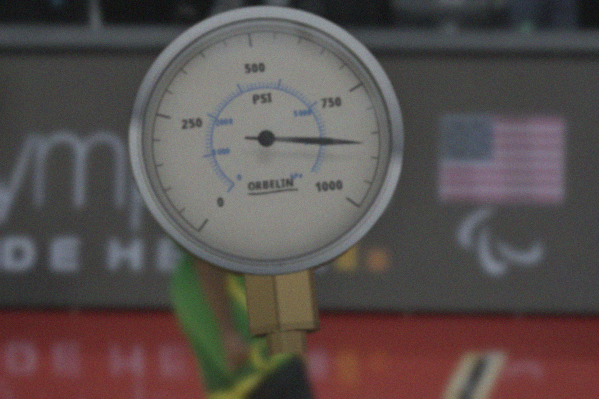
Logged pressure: 875 psi
